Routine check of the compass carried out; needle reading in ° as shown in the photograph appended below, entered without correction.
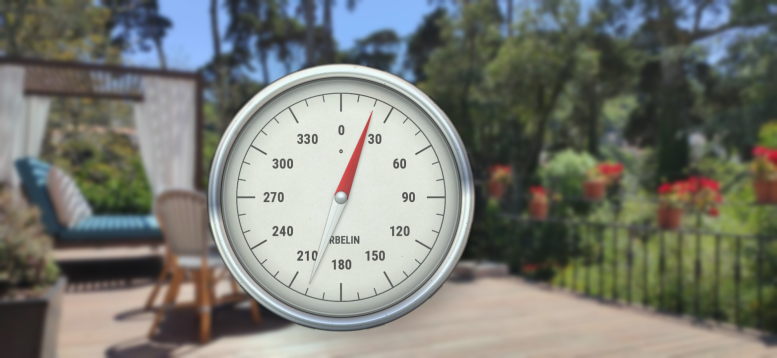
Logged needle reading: 20 °
